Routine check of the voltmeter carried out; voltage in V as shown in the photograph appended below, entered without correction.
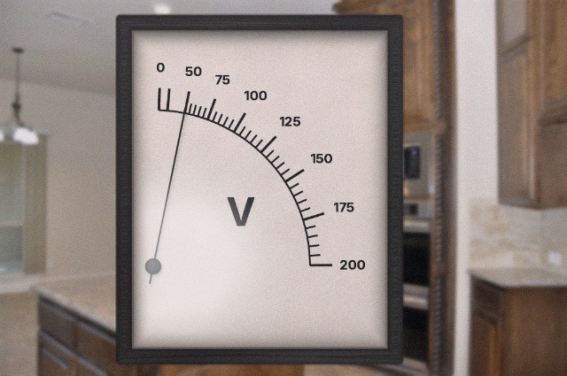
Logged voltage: 50 V
